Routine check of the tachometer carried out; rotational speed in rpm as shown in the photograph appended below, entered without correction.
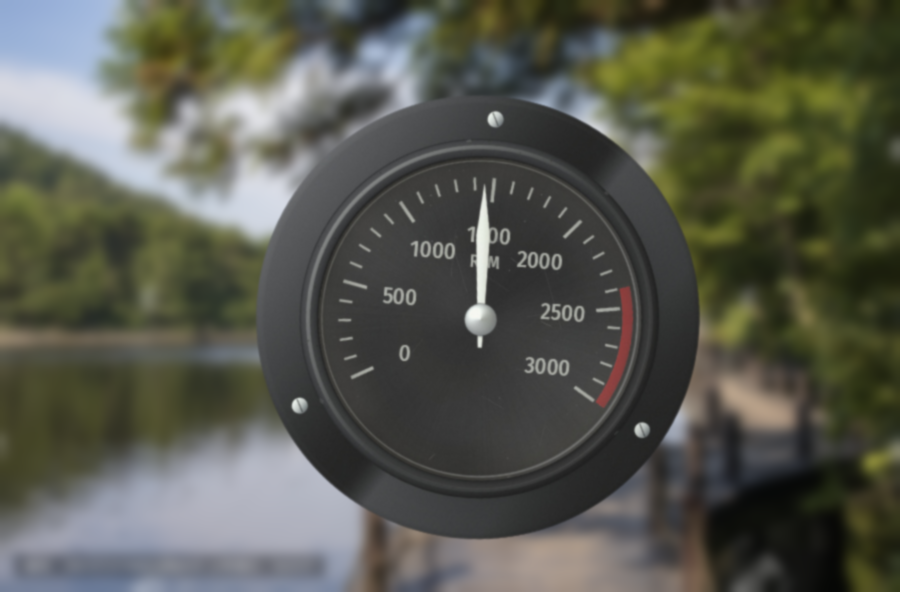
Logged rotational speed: 1450 rpm
